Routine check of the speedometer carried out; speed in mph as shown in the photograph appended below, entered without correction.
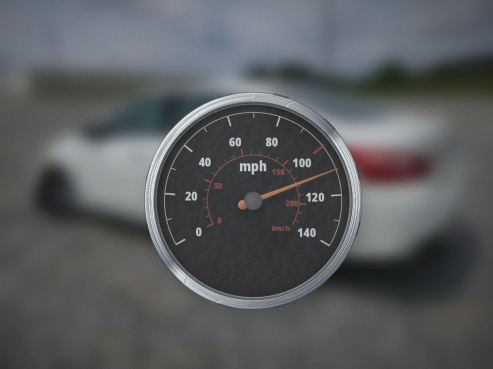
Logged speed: 110 mph
